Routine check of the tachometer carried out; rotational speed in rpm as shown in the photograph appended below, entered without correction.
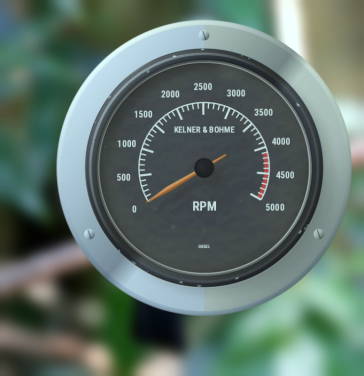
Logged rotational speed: 0 rpm
